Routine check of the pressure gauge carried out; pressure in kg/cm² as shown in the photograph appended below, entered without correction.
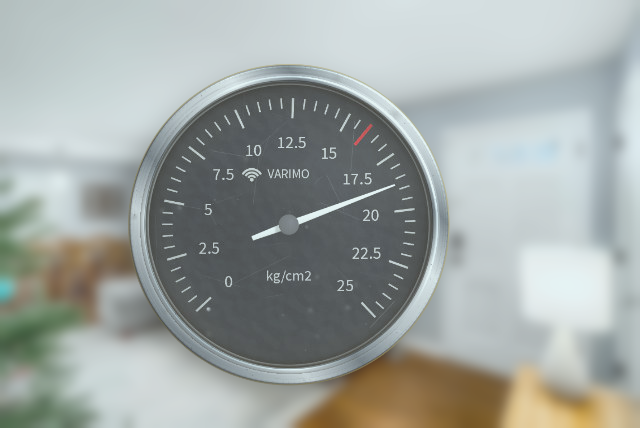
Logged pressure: 18.75 kg/cm²
